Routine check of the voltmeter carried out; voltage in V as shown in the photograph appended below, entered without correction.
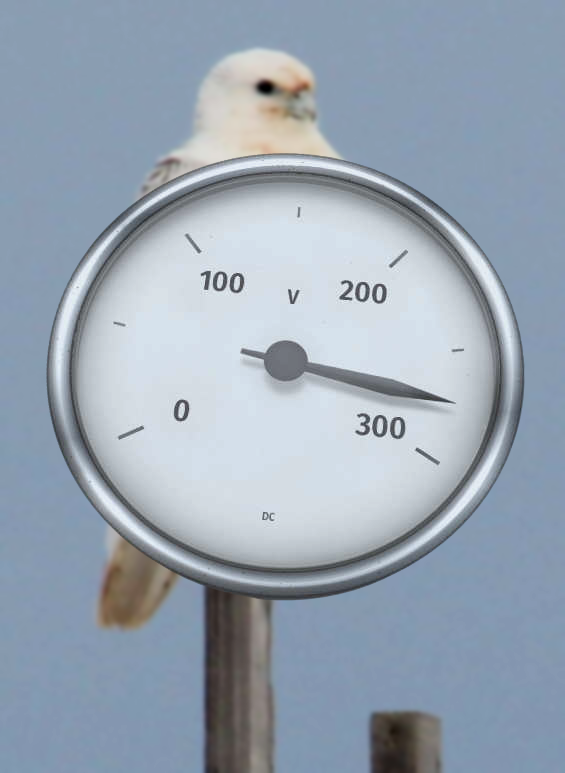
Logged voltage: 275 V
